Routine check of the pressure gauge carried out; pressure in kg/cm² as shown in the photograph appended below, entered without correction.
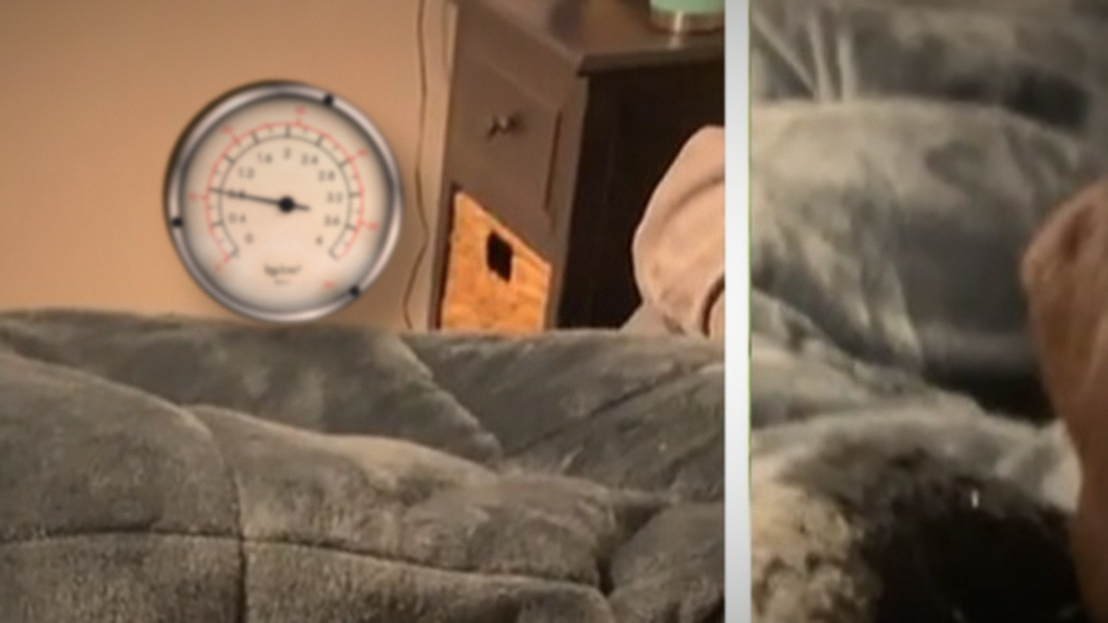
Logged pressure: 0.8 kg/cm²
